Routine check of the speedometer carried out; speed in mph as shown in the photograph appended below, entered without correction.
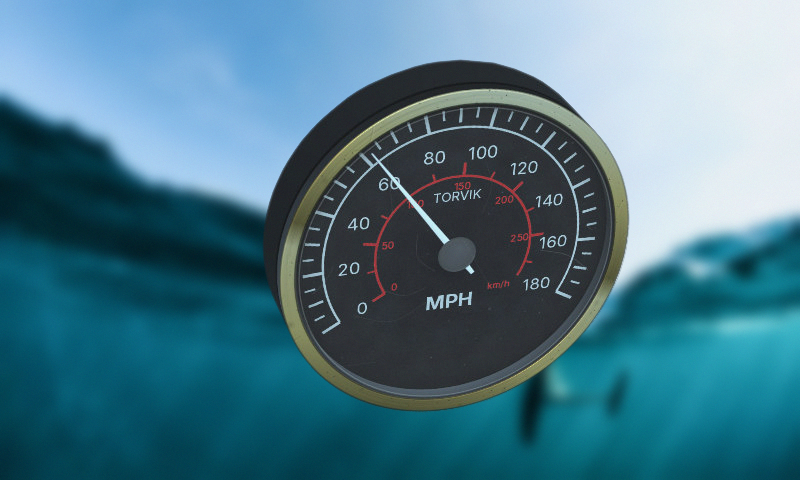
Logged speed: 62.5 mph
